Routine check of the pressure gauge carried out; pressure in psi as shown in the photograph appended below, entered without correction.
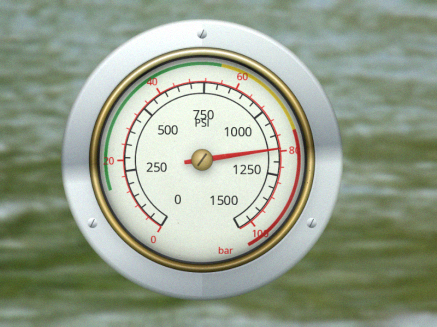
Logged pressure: 1150 psi
